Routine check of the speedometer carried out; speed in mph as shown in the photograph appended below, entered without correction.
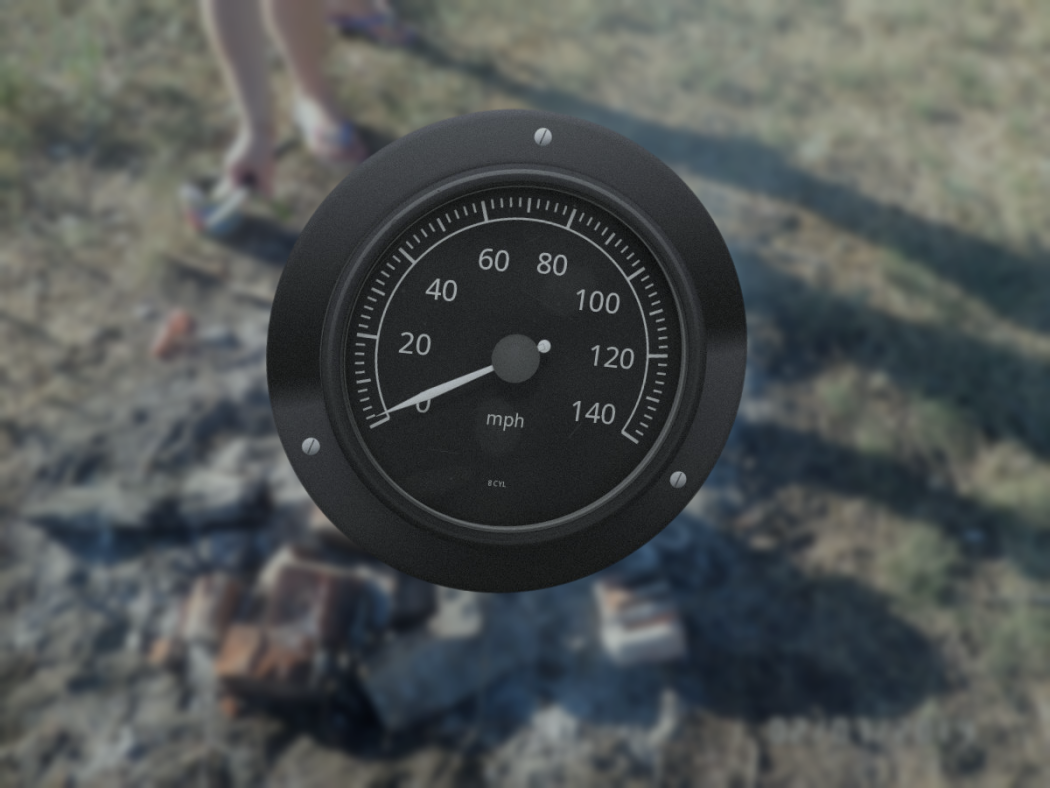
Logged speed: 2 mph
